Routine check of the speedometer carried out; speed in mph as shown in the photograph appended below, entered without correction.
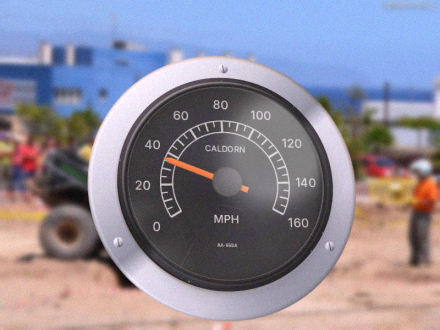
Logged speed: 35 mph
